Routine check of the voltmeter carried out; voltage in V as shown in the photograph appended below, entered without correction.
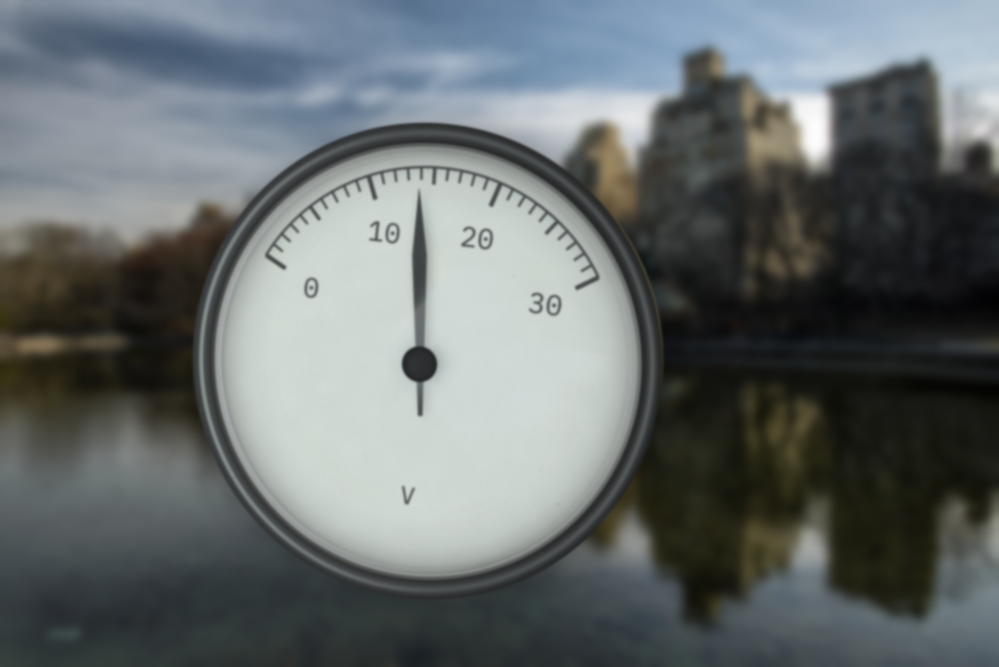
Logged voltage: 14 V
